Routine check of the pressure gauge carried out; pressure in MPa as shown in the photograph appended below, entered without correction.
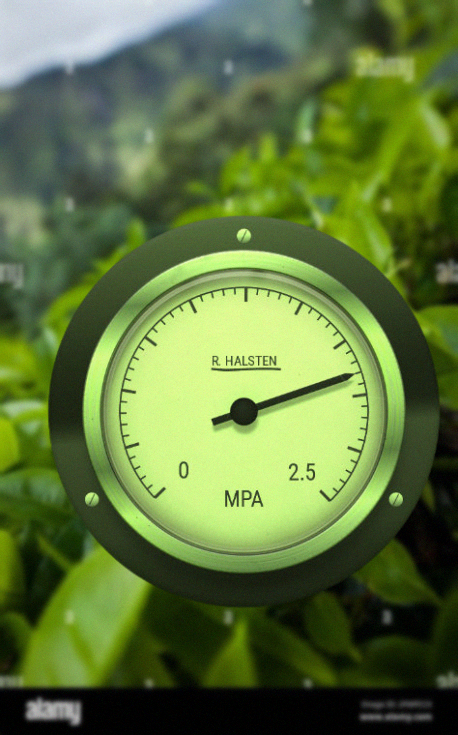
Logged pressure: 1.9 MPa
